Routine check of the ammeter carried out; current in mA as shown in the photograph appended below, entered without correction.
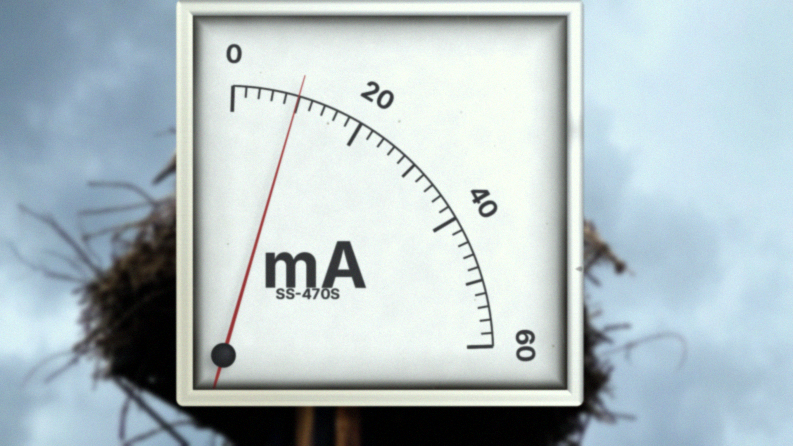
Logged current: 10 mA
